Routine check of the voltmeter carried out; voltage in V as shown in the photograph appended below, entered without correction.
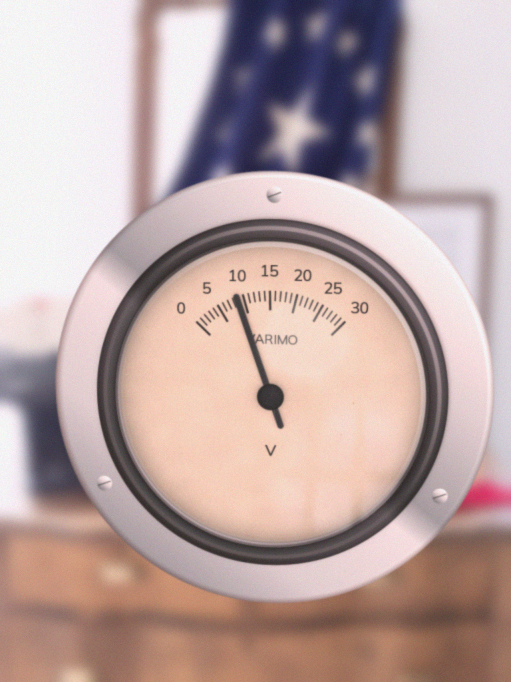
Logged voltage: 9 V
